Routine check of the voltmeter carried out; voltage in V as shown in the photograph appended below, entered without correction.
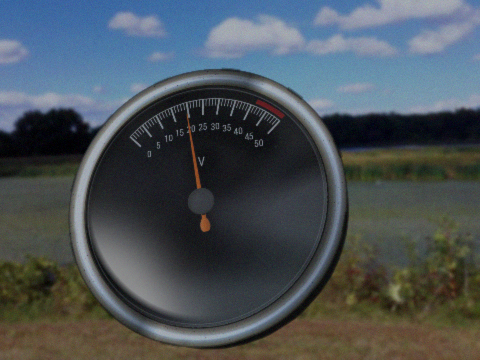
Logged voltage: 20 V
